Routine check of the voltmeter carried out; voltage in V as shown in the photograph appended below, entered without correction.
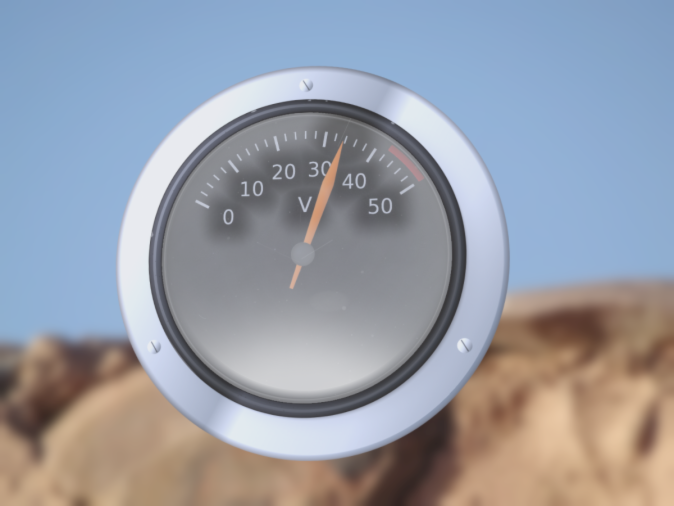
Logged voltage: 34 V
